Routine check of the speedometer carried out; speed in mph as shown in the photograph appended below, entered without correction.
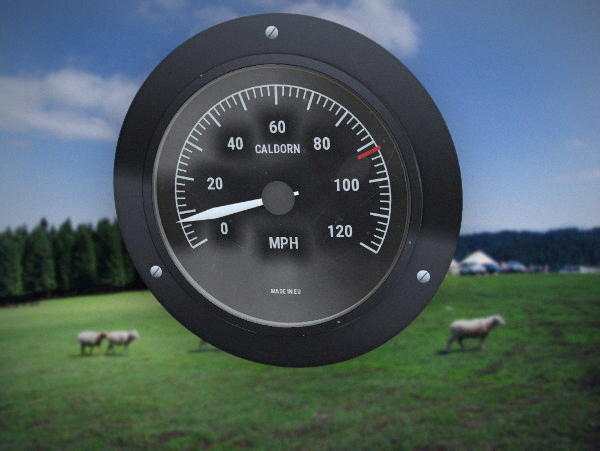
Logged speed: 8 mph
